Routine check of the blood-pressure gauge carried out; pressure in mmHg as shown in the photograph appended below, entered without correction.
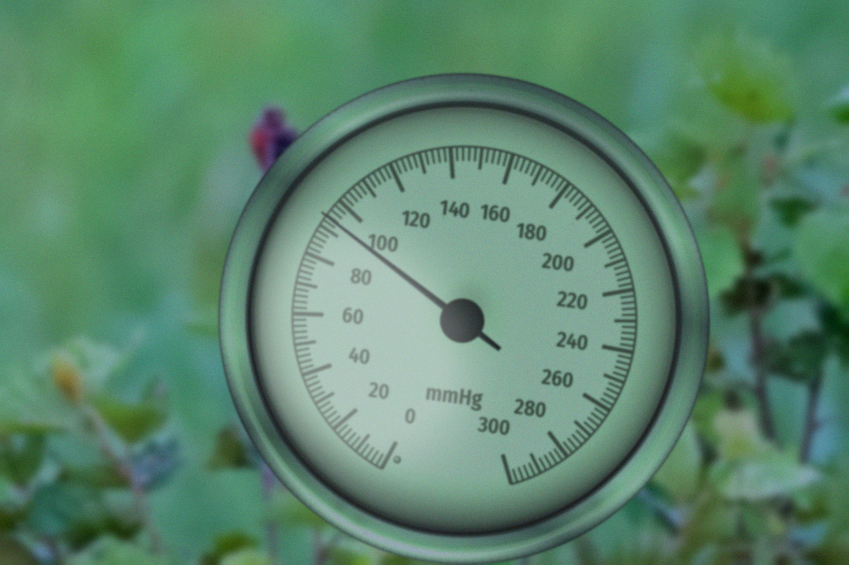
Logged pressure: 94 mmHg
